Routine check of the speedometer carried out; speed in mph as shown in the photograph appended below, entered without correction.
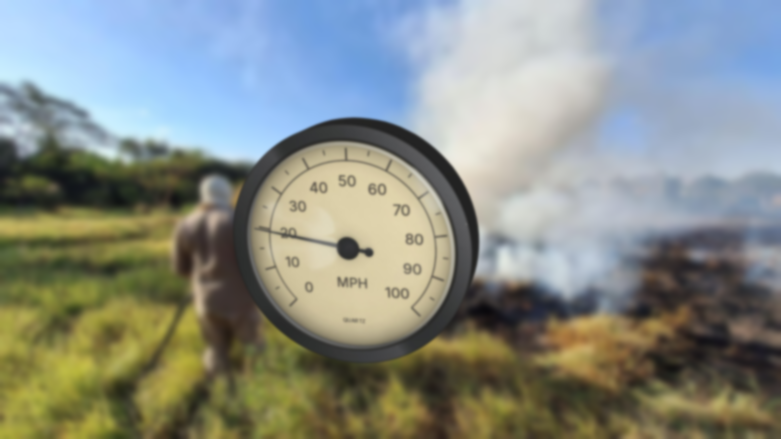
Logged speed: 20 mph
